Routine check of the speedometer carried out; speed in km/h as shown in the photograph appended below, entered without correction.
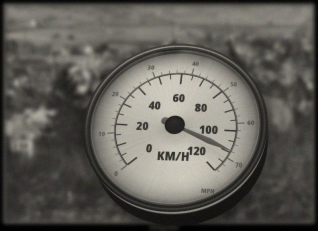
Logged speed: 110 km/h
